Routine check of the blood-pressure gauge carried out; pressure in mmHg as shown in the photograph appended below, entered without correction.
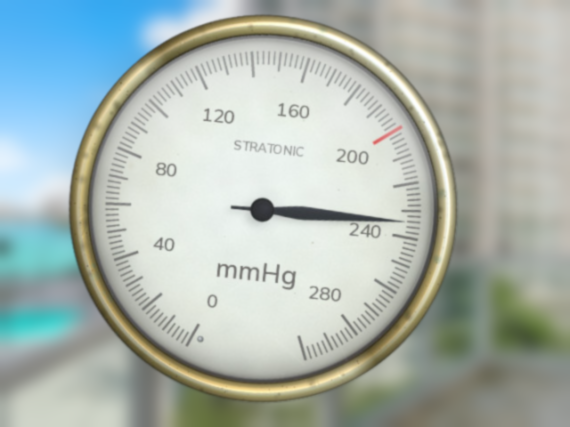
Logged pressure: 234 mmHg
